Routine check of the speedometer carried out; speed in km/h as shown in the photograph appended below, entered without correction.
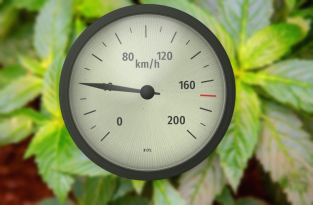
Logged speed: 40 km/h
